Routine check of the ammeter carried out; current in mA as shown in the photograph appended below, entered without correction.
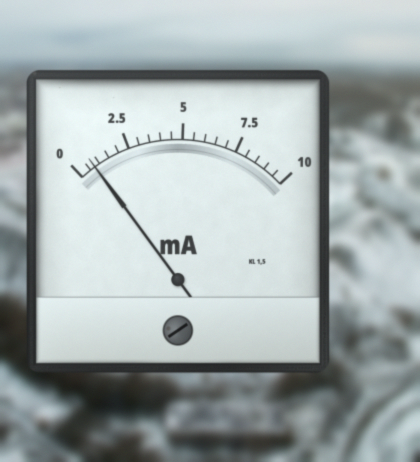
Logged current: 0.75 mA
